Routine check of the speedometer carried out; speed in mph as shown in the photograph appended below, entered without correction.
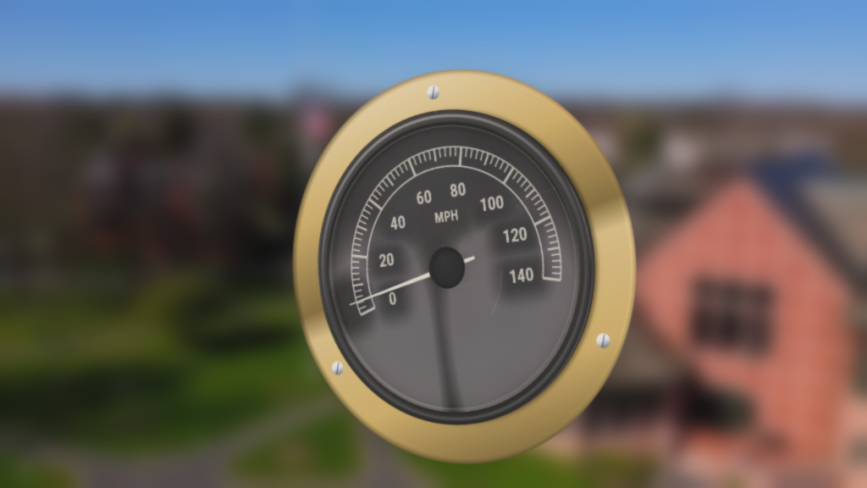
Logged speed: 4 mph
